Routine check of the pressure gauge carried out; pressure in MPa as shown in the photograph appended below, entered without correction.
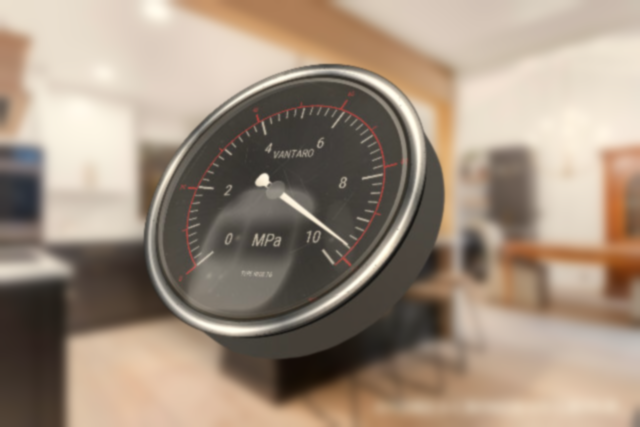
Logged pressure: 9.6 MPa
